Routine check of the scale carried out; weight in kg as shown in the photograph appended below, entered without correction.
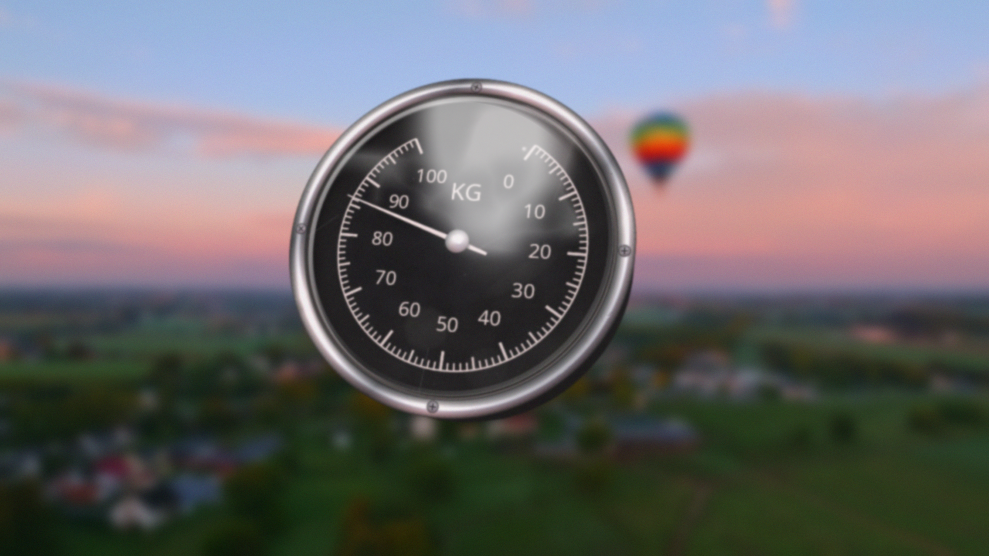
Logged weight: 86 kg
